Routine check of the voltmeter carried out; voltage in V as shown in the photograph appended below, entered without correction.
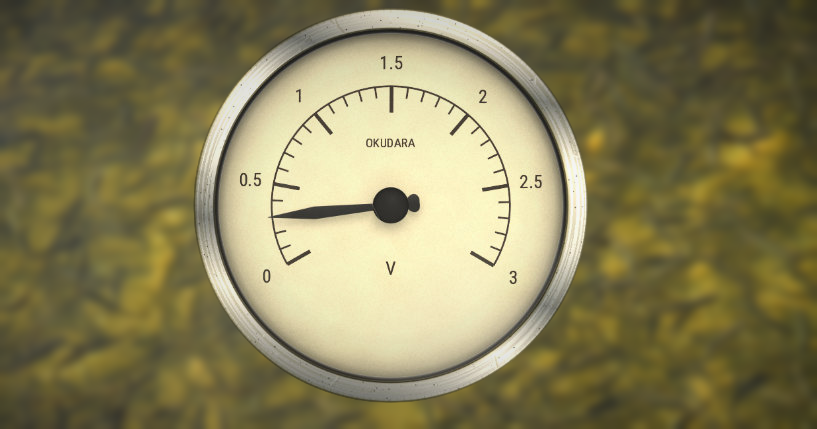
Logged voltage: 0.3 V
